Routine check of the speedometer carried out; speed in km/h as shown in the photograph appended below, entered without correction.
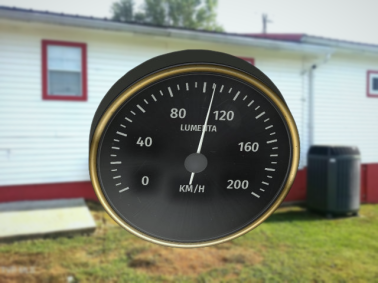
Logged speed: 105 km/h
